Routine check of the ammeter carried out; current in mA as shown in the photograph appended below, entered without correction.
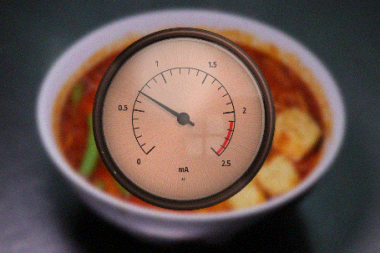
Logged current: 0.7 mA
